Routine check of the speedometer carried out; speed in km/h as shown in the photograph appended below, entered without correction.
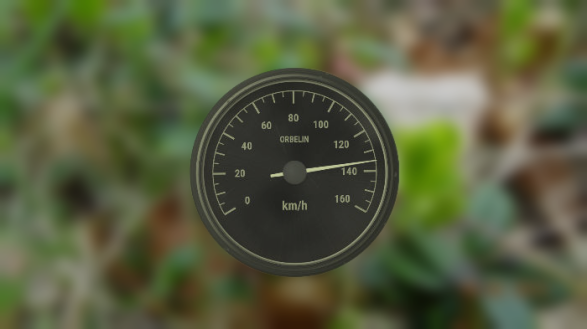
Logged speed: 135 km/h
